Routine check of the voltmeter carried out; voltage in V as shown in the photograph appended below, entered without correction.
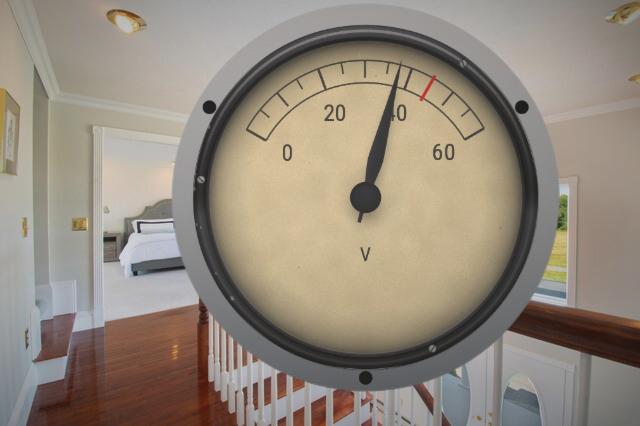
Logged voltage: 37.5 V
